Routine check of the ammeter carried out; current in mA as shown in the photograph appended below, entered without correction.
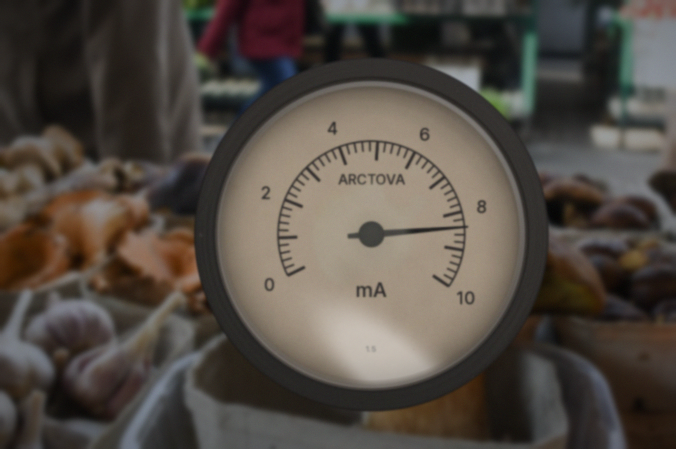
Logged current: 8.4 mA
